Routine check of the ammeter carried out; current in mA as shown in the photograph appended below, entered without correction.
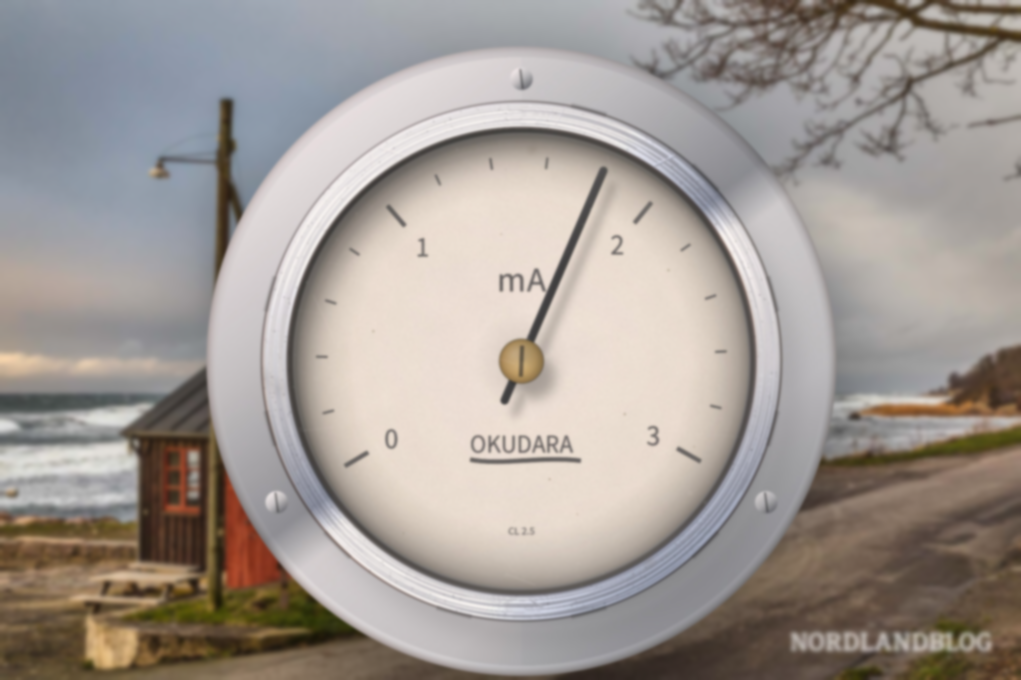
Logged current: 1.8 mA
